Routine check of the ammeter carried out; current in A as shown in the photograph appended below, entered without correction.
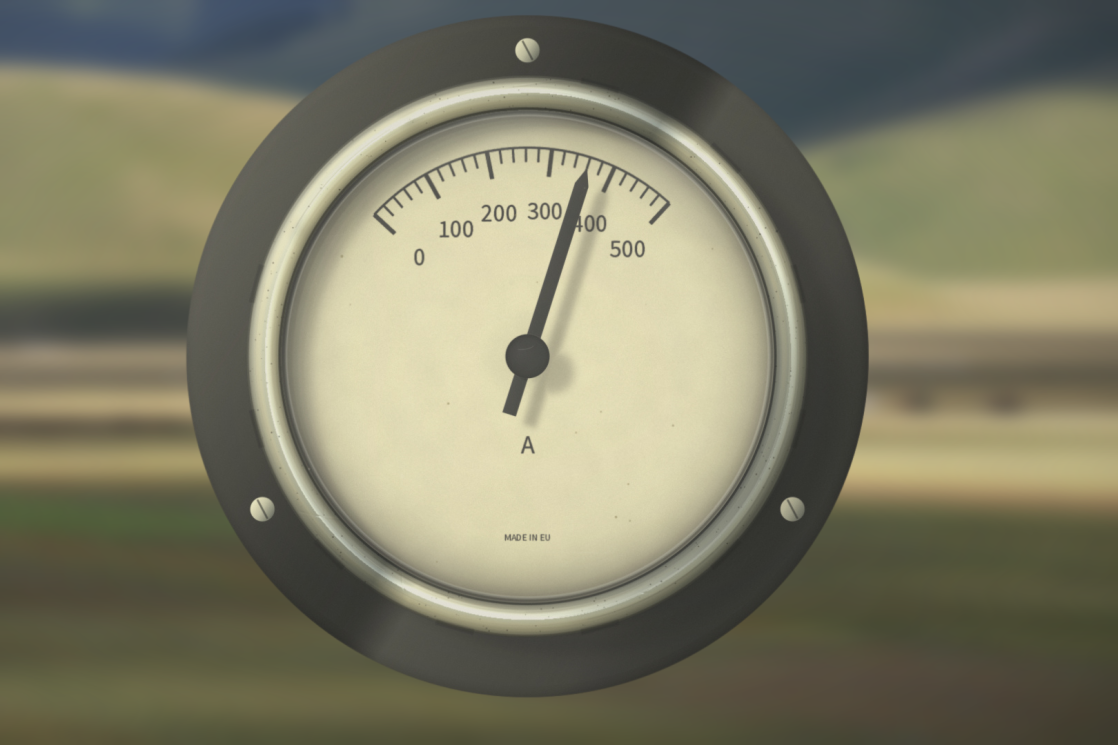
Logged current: 360 A
